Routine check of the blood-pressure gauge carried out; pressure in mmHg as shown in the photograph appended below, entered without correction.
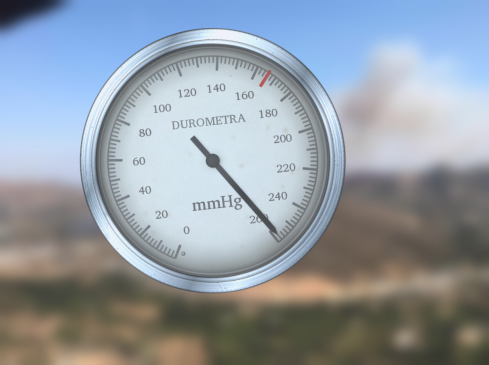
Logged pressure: 258 mmHg
